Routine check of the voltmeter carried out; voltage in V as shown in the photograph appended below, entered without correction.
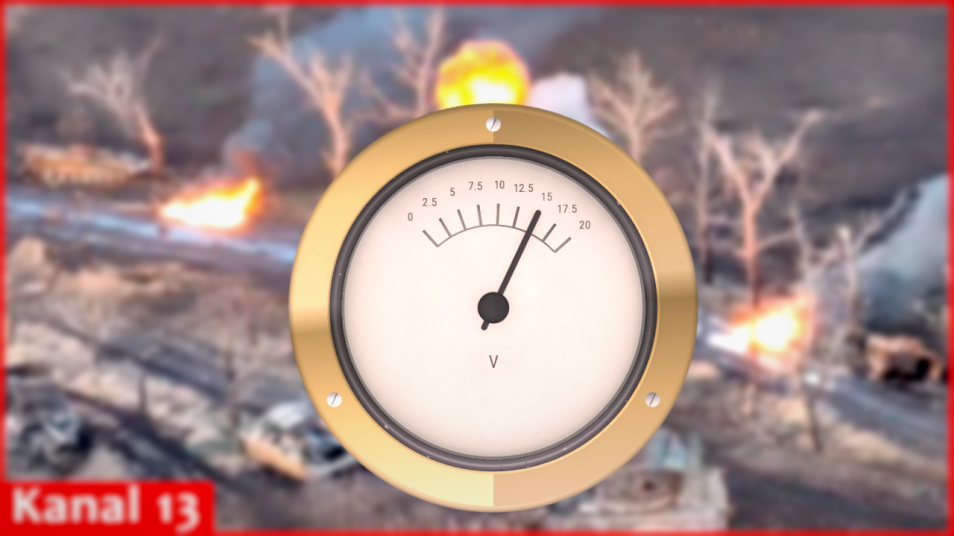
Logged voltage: 15 V
